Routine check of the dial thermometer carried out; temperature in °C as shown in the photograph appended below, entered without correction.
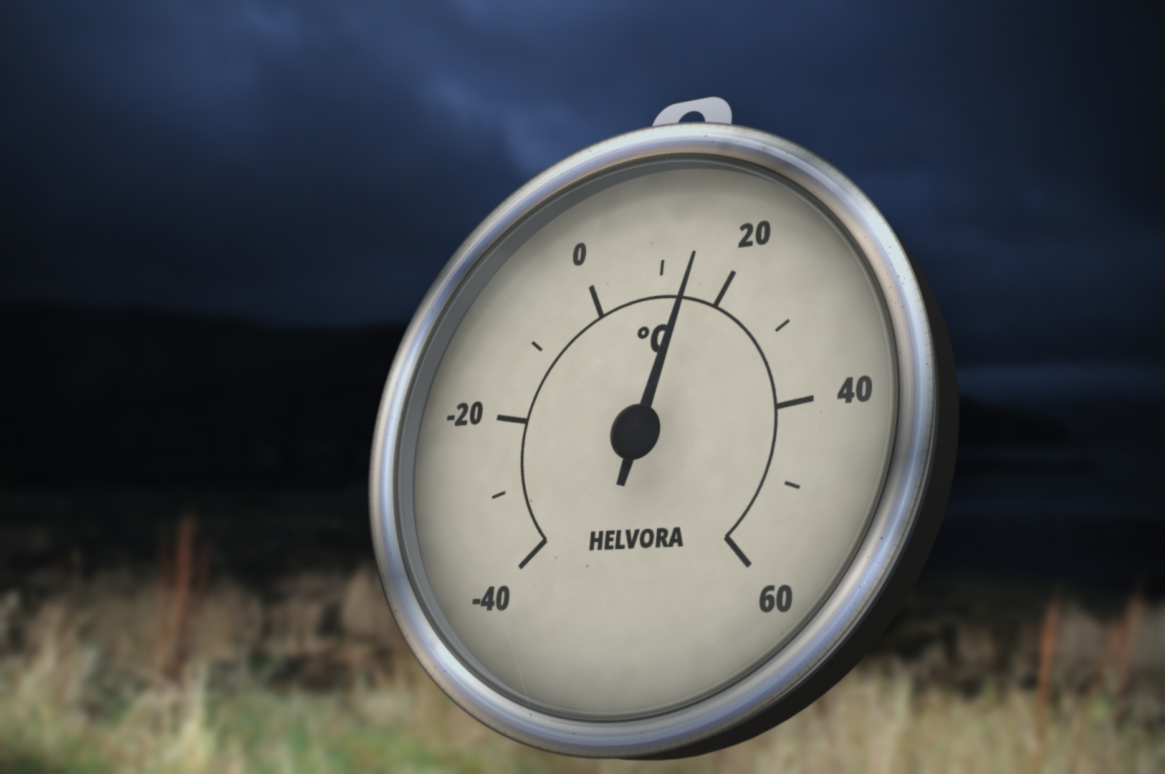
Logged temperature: 15 °C
